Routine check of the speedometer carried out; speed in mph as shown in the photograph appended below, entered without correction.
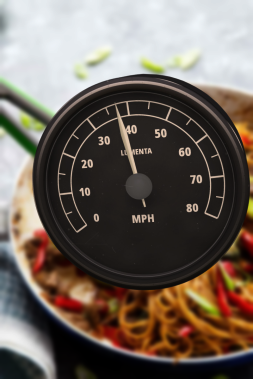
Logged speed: 37.5 mph
